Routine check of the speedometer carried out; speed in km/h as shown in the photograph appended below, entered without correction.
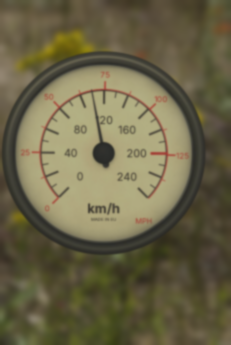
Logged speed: 110 km/h
